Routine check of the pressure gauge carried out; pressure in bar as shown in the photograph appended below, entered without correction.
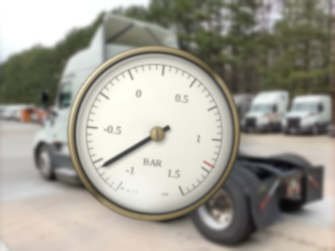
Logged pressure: -0.8 bar
